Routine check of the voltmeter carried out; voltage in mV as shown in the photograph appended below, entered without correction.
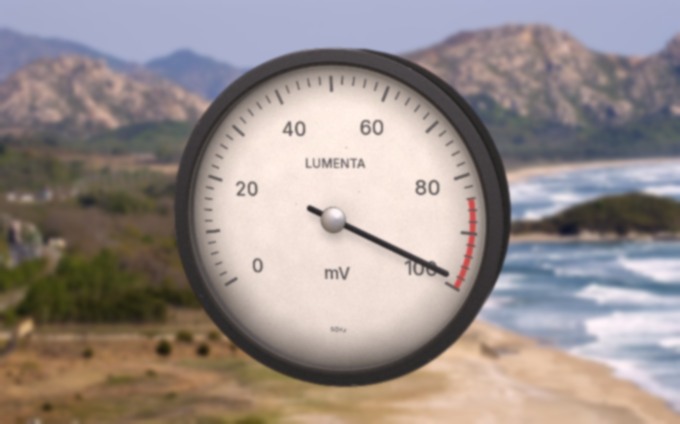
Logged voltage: 98 mV
